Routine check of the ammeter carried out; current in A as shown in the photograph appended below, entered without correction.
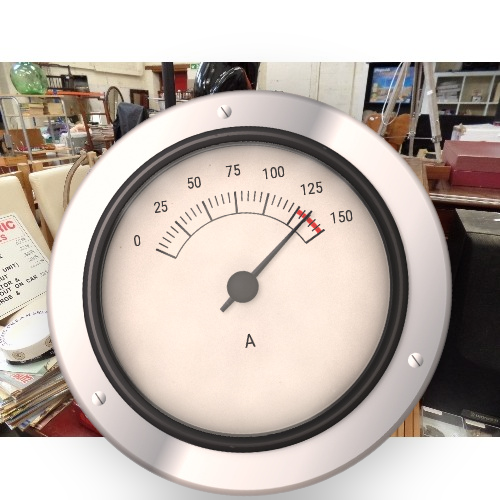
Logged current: 135 A
